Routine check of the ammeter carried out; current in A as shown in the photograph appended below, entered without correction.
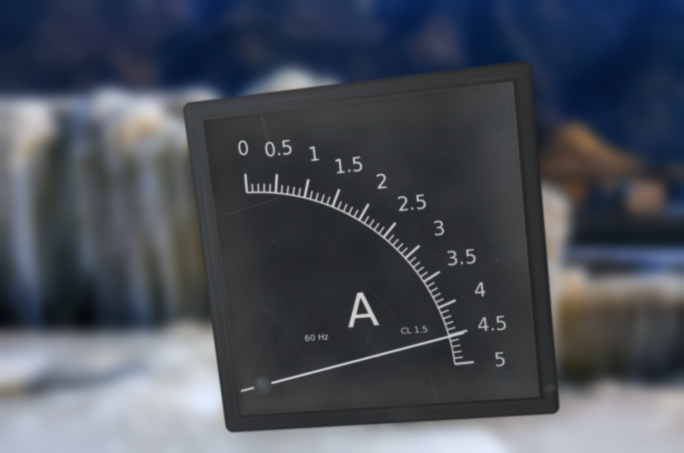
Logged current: 4.5 A
